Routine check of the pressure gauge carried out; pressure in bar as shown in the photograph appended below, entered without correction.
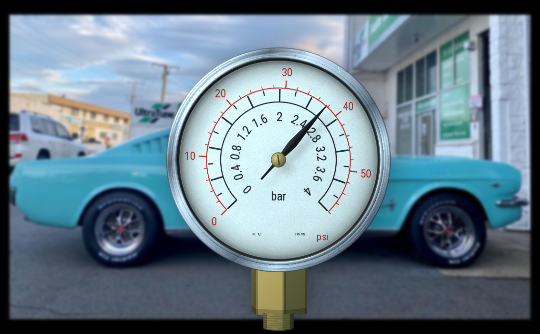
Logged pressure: 2.6 bar
